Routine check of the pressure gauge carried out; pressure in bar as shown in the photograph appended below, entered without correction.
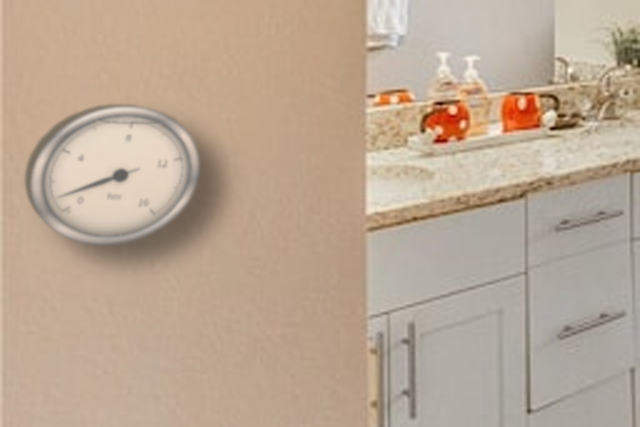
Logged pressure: 1 bar
